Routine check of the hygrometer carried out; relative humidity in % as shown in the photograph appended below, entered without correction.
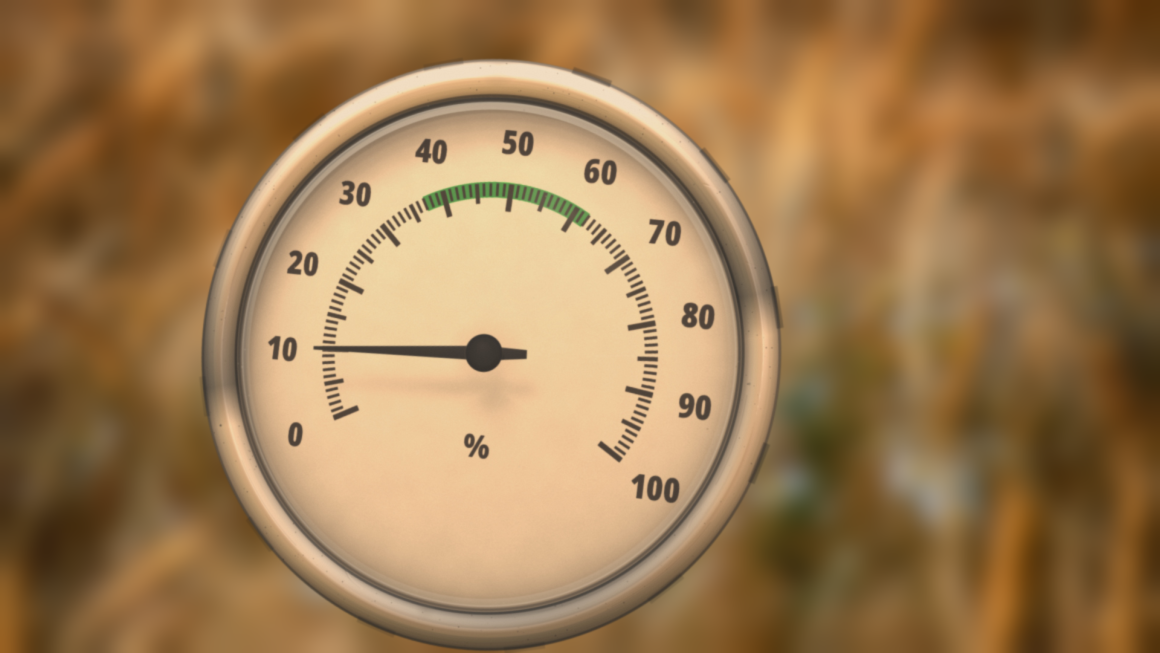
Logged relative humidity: 10 %
